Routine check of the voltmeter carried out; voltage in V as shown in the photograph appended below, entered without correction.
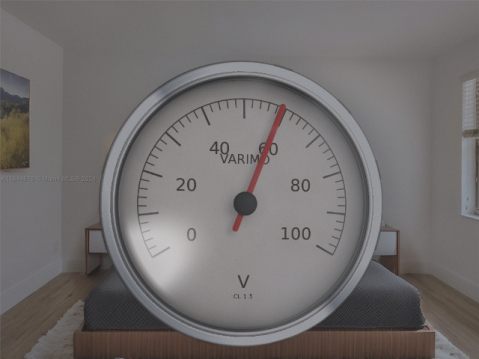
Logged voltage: 59 V
